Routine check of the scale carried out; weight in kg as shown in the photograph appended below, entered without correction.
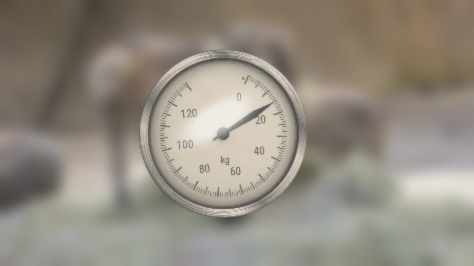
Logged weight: 15 kg
